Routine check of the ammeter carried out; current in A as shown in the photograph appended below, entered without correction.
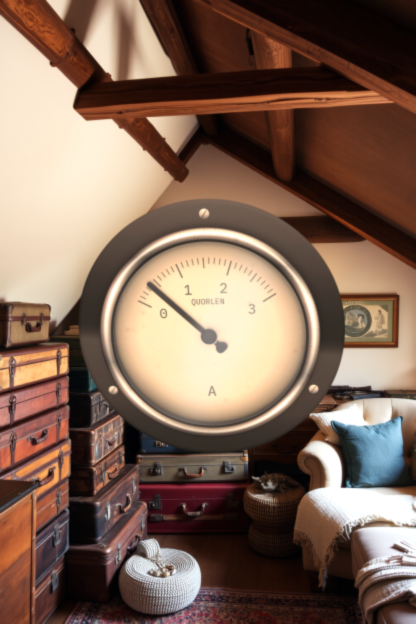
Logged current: 0.4 A
